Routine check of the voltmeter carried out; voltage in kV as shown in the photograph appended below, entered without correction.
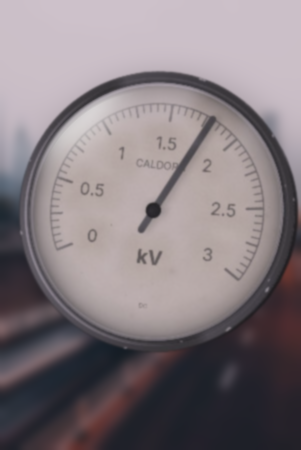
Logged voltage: 1.8 kV
